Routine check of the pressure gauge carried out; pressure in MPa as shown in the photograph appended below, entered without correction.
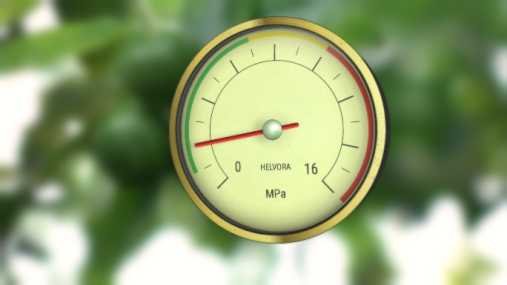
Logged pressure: 2 MPa
